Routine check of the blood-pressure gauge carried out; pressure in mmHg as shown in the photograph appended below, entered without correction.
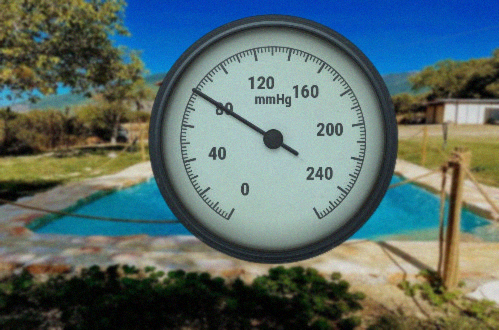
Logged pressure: 80 mmHg
